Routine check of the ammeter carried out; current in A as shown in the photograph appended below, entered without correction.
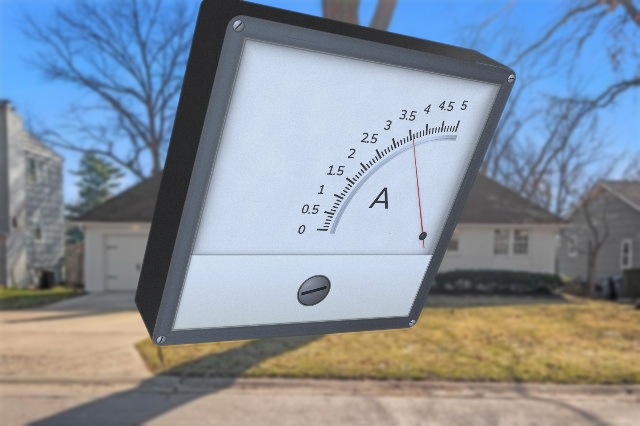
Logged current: 3.5 A
